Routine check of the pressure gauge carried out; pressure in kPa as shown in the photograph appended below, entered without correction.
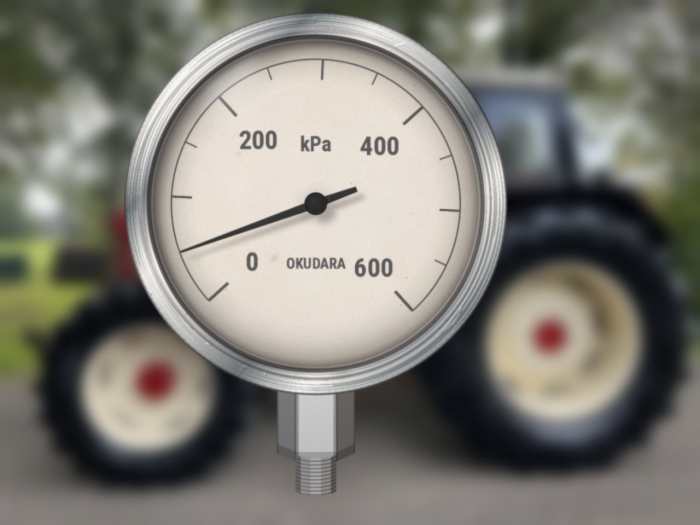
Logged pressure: 50 kPa
